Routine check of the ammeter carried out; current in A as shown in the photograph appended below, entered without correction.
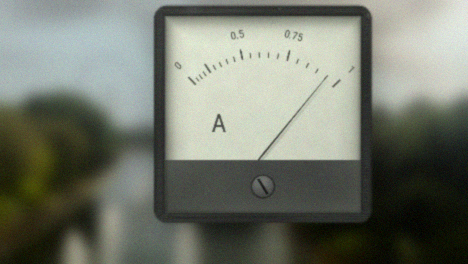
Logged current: 0.95 A
